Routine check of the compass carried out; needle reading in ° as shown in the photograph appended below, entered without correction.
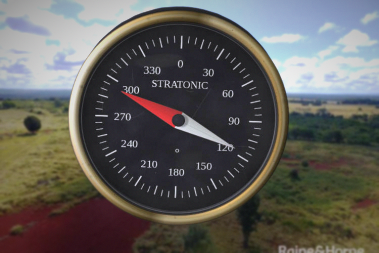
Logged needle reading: 295 °
